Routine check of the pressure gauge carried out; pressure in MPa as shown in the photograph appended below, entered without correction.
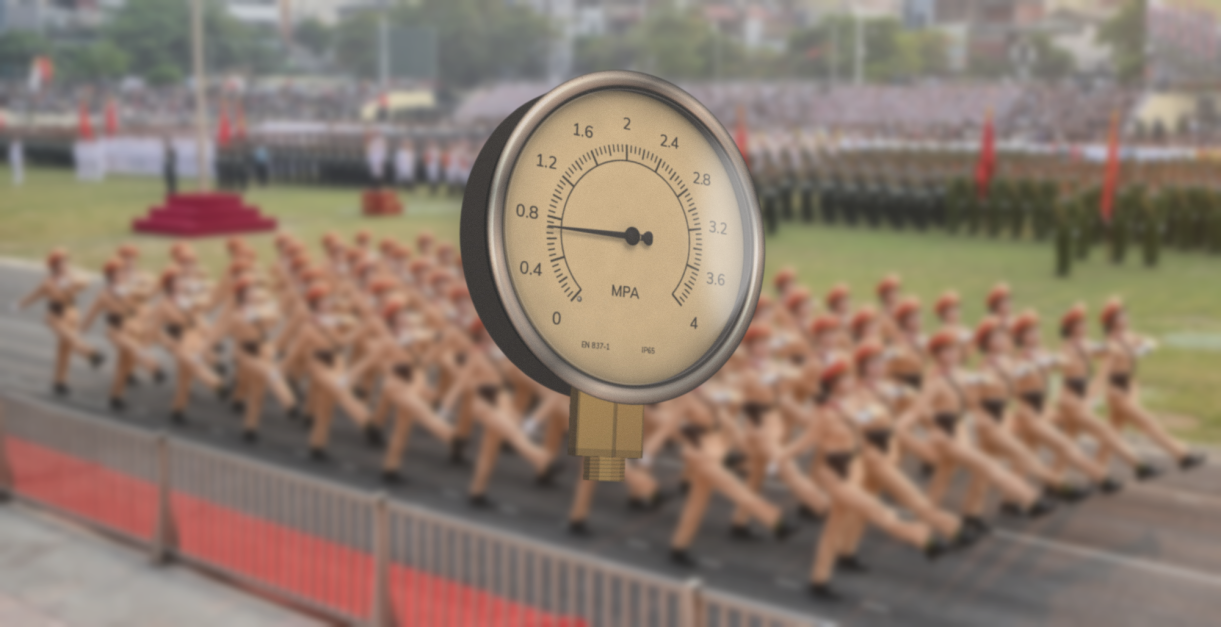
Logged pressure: 0.7 MPa
